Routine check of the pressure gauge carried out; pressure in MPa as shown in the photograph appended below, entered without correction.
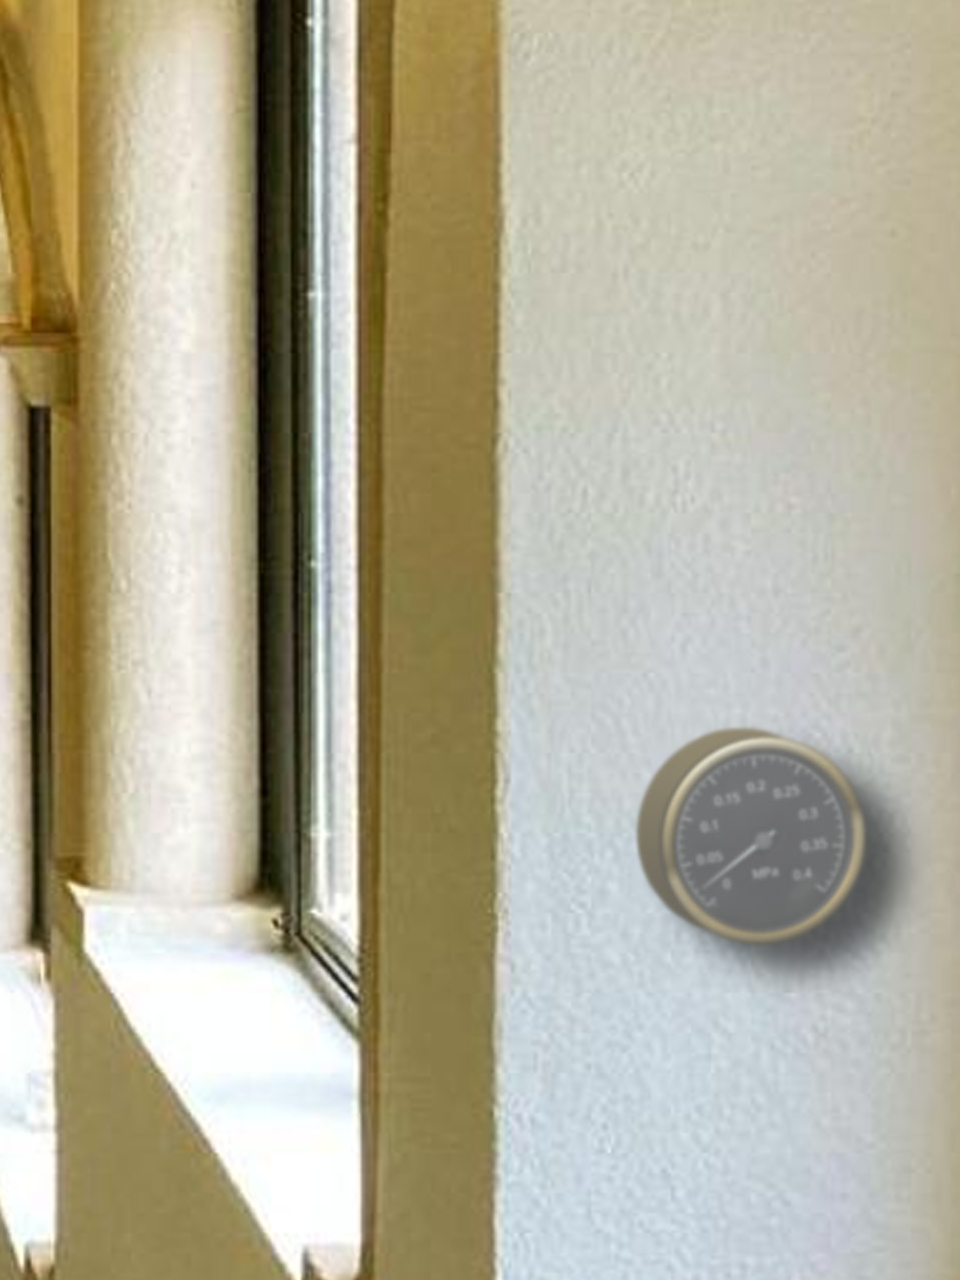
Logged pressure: 0.02 MPa
